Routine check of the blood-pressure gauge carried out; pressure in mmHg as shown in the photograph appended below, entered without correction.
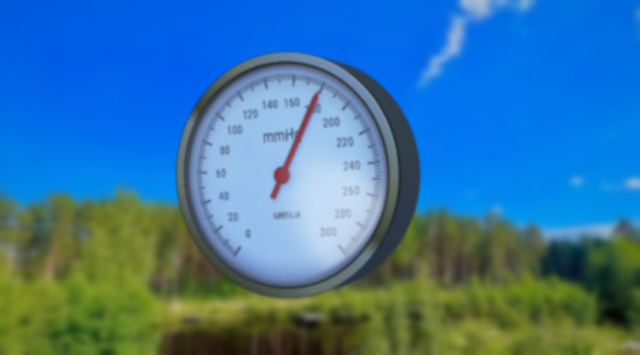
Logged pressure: 180 mmHg
